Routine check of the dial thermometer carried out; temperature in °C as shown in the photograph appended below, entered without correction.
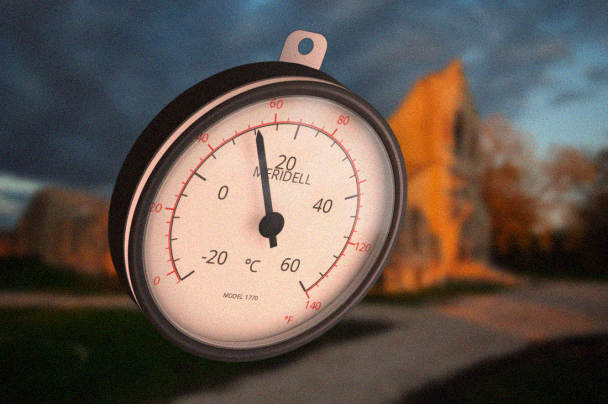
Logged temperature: 12 °C
